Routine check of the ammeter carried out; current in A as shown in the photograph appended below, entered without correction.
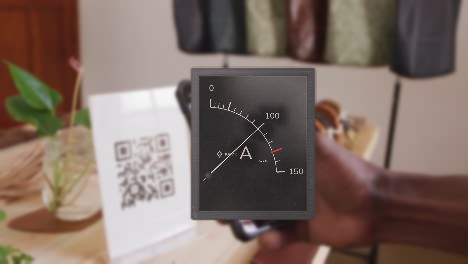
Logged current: 100 A
